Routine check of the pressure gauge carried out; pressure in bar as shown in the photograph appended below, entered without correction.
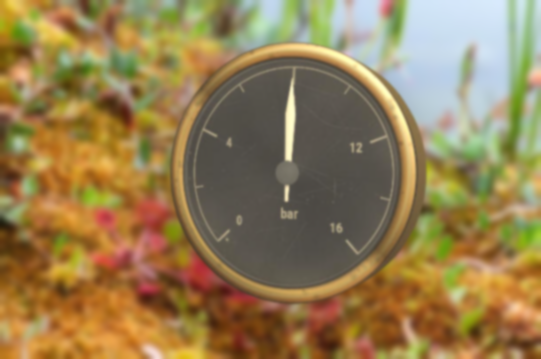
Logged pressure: 8 bar
